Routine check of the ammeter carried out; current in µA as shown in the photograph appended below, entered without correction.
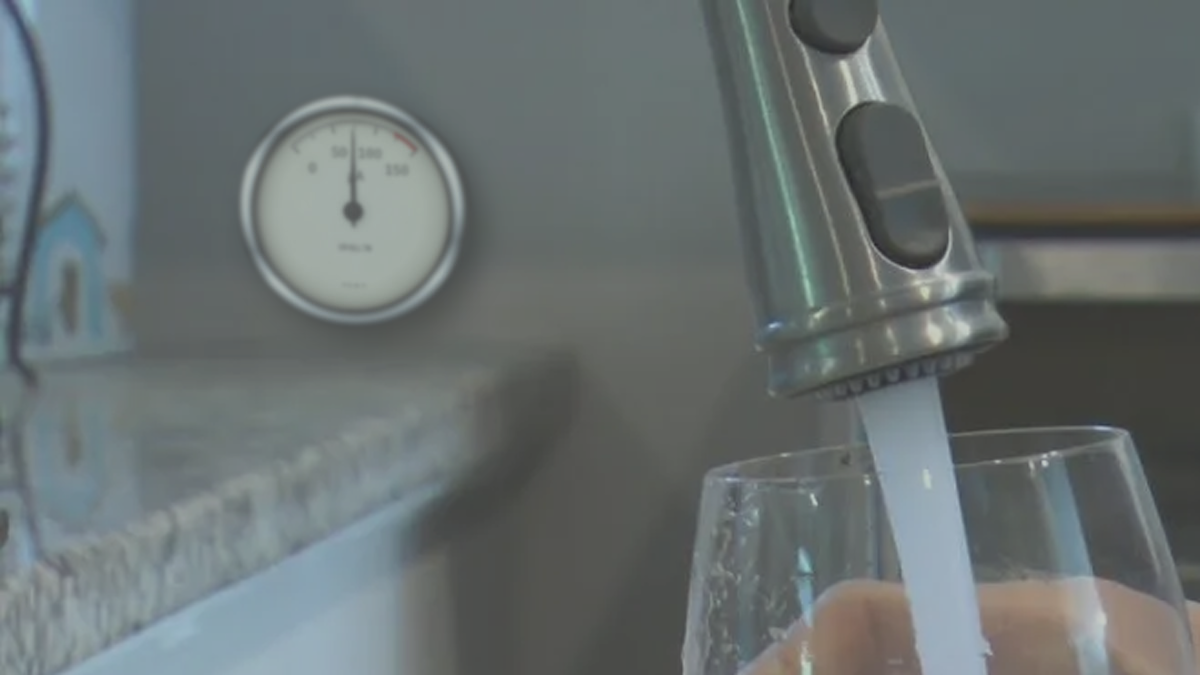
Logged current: 75 µA
